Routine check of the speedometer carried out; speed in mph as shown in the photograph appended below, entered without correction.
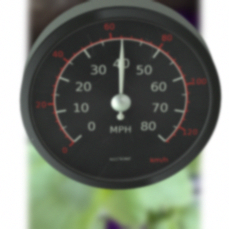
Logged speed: 40 mph
